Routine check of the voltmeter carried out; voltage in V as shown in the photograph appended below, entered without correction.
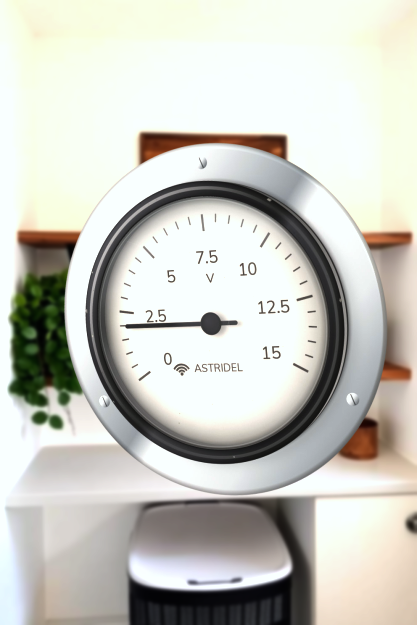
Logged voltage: 2 V
